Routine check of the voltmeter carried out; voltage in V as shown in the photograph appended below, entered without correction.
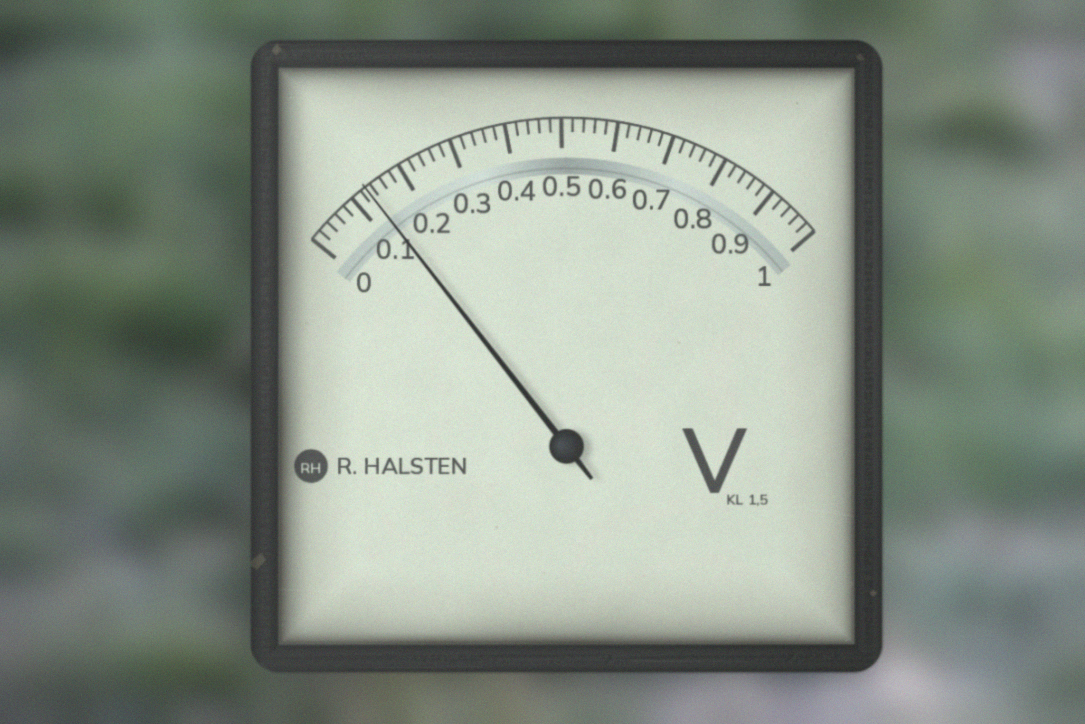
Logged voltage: 0.13 V
